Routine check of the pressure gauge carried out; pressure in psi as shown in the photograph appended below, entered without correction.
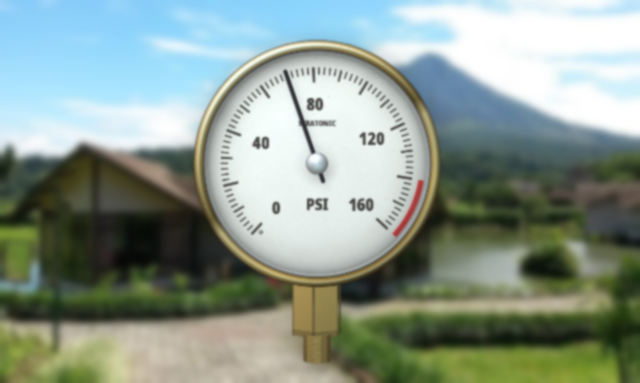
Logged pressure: 70 psi
